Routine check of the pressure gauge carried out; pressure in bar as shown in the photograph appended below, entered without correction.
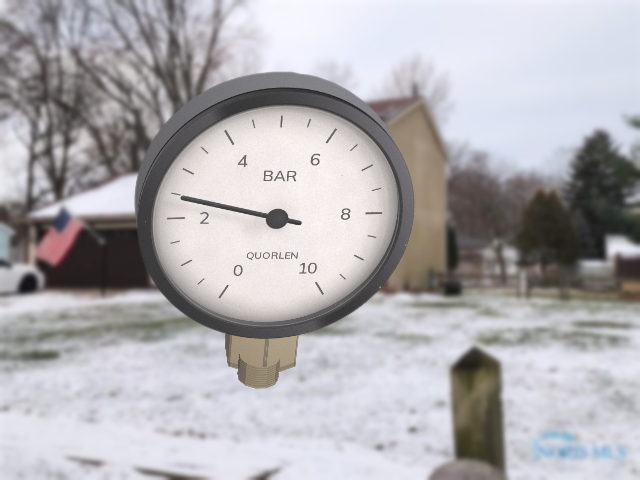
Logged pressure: 2.5 bar
